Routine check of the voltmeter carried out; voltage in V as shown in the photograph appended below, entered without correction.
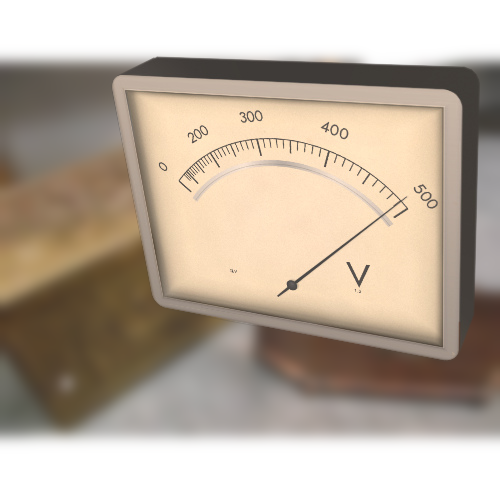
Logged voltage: 490 V
